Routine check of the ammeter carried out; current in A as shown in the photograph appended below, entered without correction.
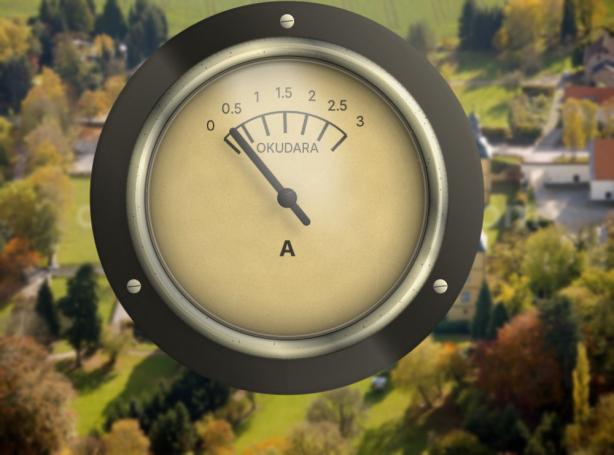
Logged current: 0.25 A
